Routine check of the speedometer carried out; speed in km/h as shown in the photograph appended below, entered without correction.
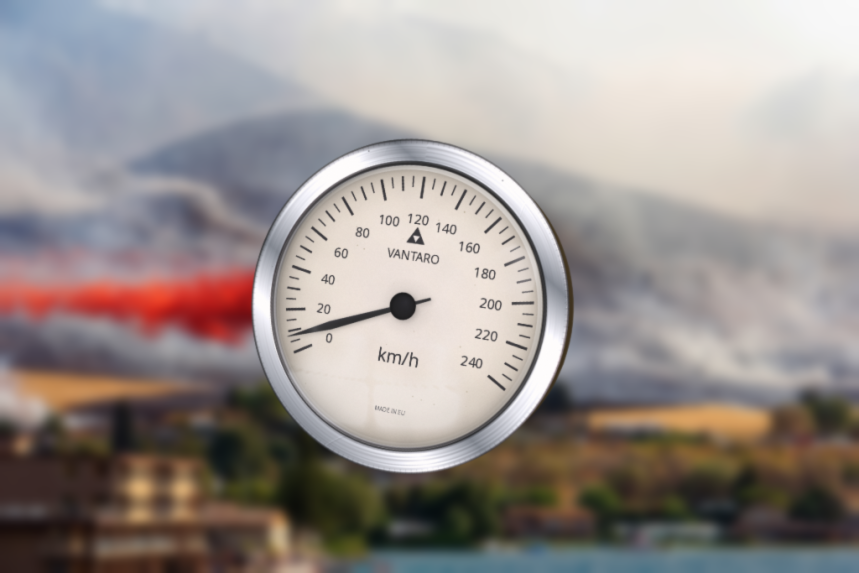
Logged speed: 7.5 km/h
